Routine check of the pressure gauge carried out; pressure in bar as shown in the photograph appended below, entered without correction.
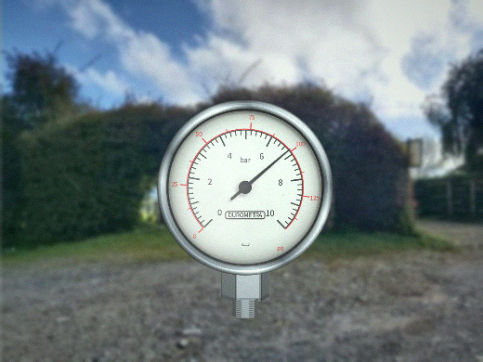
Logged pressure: 6.8 bar
